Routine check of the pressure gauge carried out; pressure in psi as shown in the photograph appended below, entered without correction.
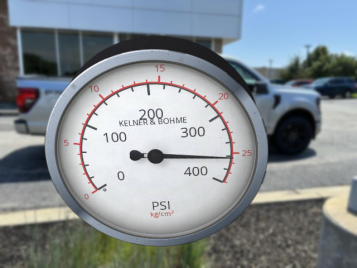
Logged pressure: 360 psi
